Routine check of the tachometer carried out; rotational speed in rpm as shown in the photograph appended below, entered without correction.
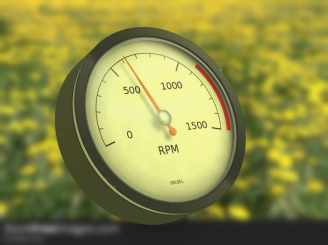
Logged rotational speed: 600 rpm
